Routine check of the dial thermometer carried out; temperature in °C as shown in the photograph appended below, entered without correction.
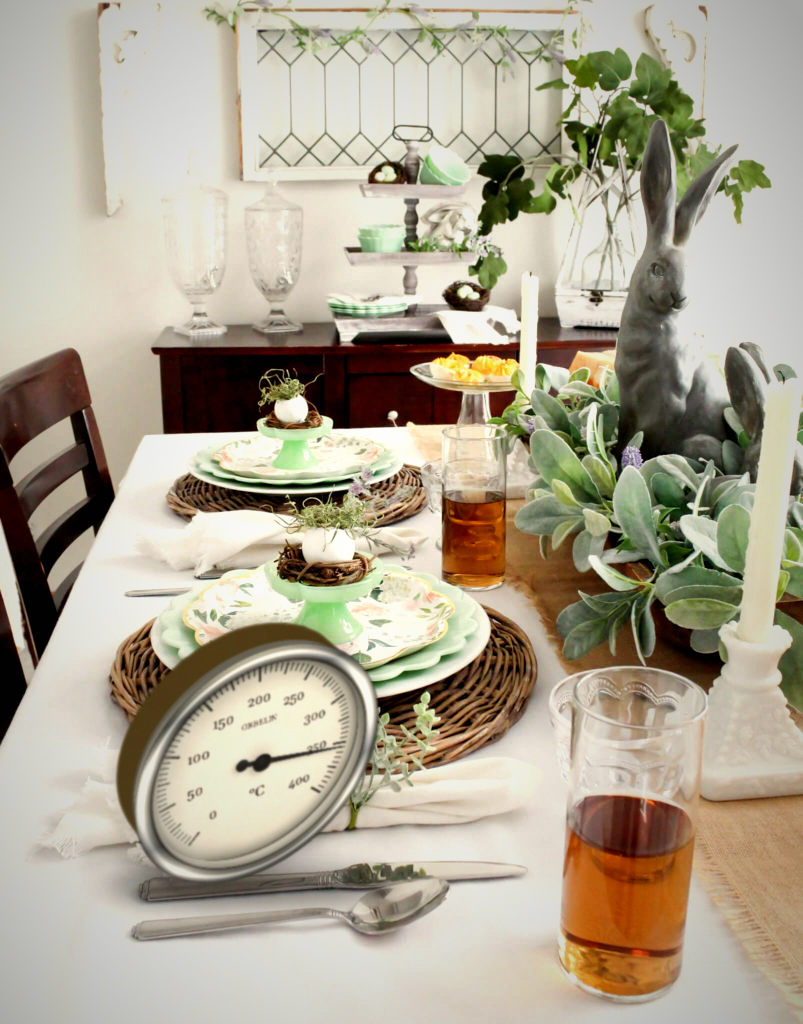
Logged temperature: 350 °C
